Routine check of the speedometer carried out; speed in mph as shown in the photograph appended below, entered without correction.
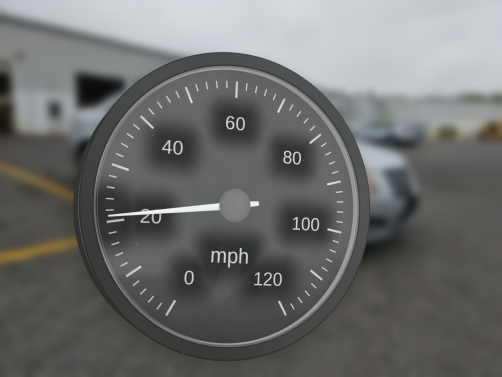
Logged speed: 21 mph
